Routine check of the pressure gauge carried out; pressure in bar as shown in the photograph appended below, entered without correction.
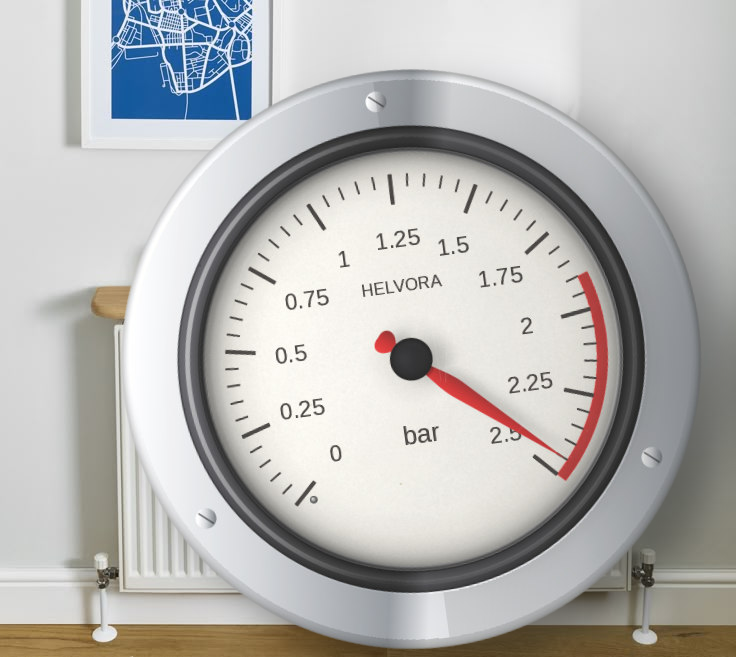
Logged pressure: 2.45 bar
